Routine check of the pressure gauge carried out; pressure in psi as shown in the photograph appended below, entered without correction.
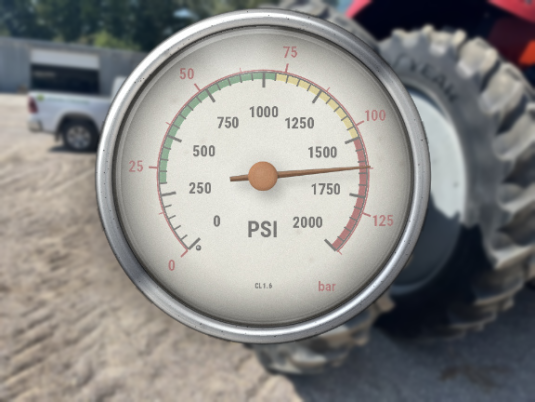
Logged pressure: 1625 psi
